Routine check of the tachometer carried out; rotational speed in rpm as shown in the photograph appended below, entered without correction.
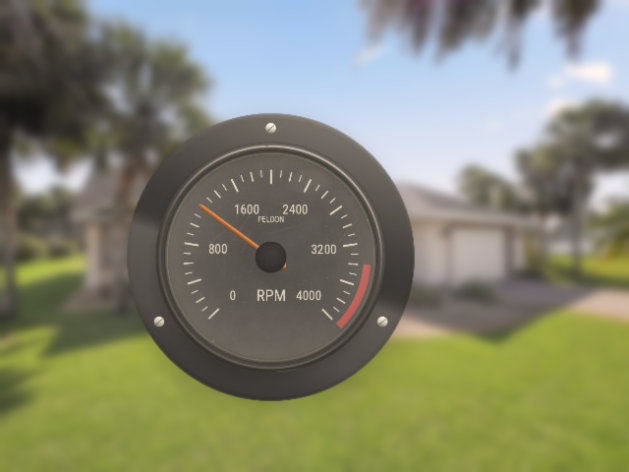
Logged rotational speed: 1200 rpm
